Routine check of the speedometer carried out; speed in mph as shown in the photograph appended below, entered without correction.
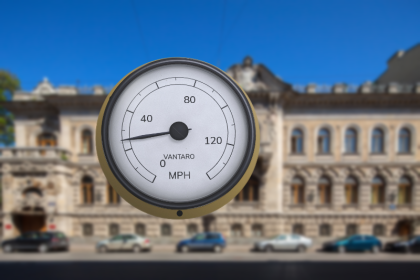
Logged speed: 25 mph
